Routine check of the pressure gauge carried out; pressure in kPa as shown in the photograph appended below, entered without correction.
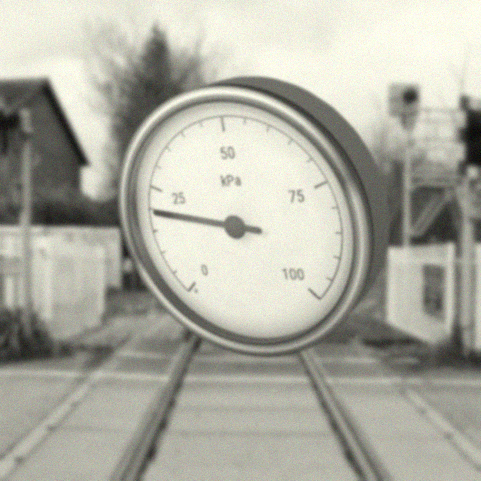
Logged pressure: 20 kPa
